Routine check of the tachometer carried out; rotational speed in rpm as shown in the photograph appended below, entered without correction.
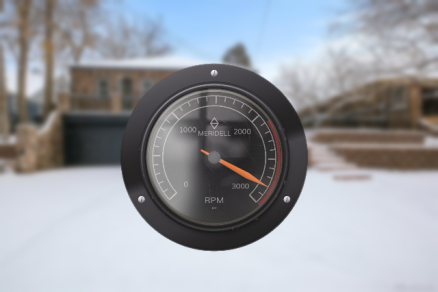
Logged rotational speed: 2800 rpm
